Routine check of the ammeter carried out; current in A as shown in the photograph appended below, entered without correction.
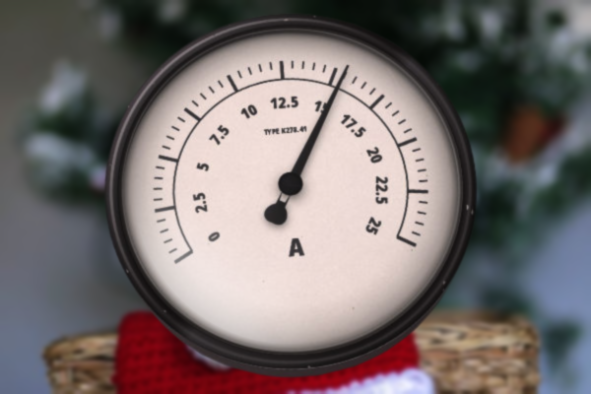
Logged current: 15.5 A
